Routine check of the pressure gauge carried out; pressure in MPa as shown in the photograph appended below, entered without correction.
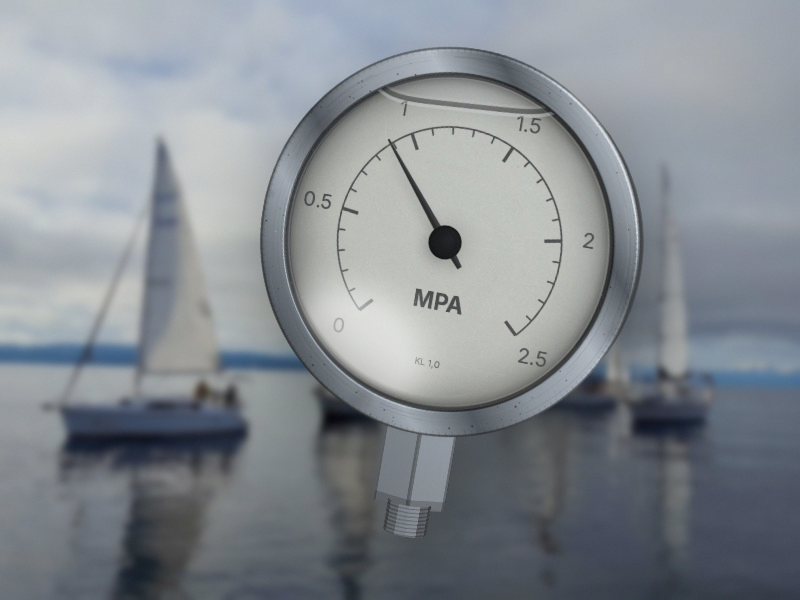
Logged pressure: 0.9 MPa
